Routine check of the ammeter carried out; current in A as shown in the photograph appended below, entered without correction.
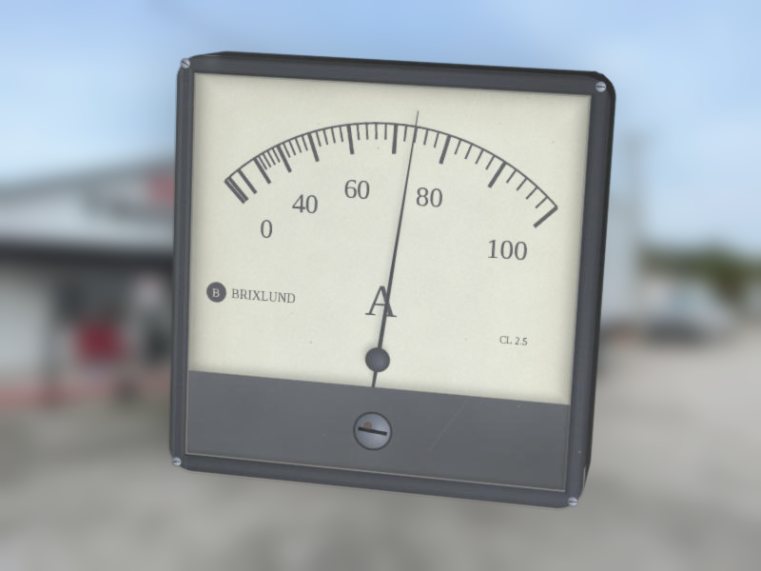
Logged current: 74 A
